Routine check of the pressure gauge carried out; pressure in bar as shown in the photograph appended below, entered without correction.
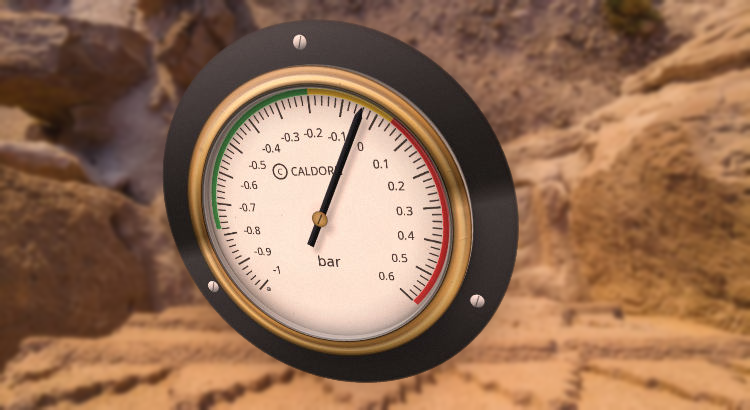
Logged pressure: -0.04 bar
